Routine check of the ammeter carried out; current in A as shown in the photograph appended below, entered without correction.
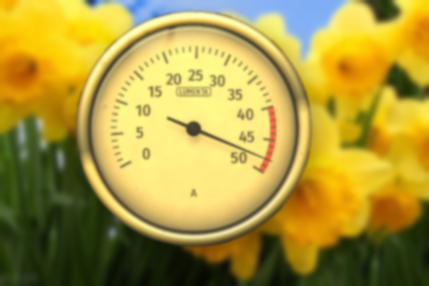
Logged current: 48 A
